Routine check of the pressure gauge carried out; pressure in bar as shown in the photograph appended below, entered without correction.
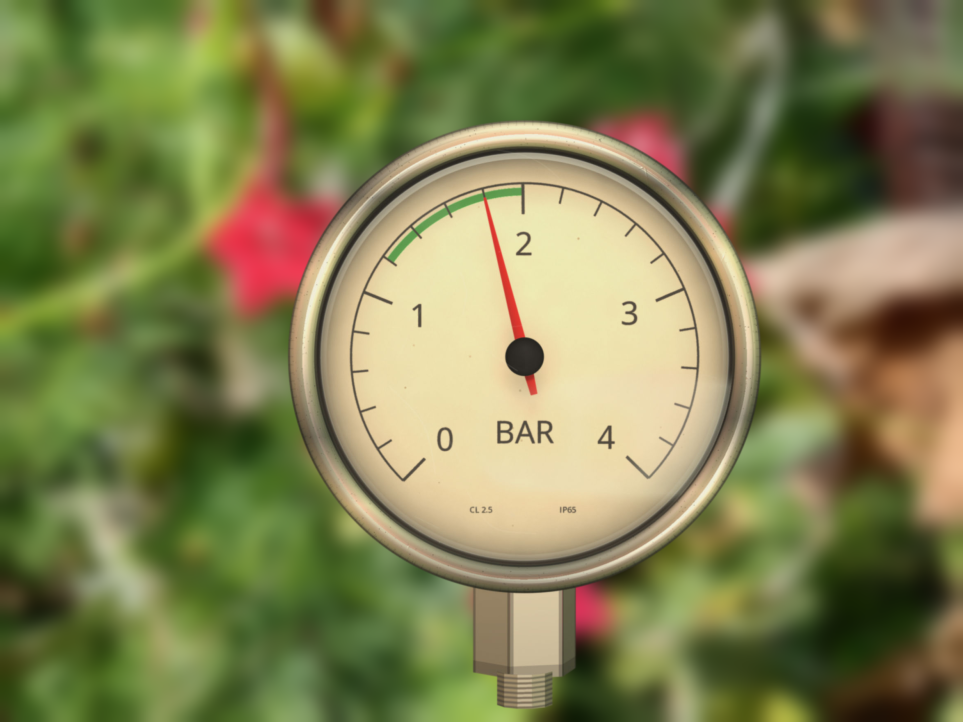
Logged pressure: 1.8 bar
